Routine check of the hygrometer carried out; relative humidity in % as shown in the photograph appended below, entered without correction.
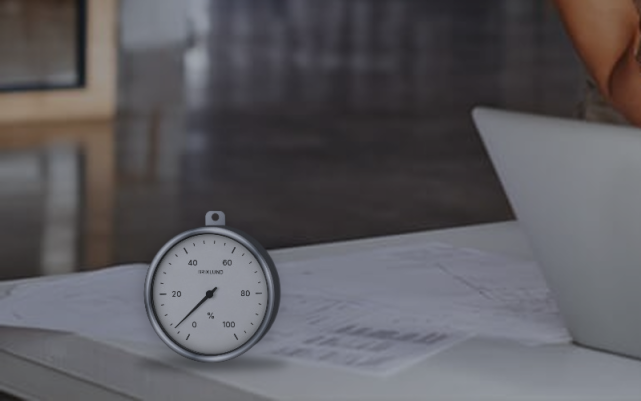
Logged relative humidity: 6 %
